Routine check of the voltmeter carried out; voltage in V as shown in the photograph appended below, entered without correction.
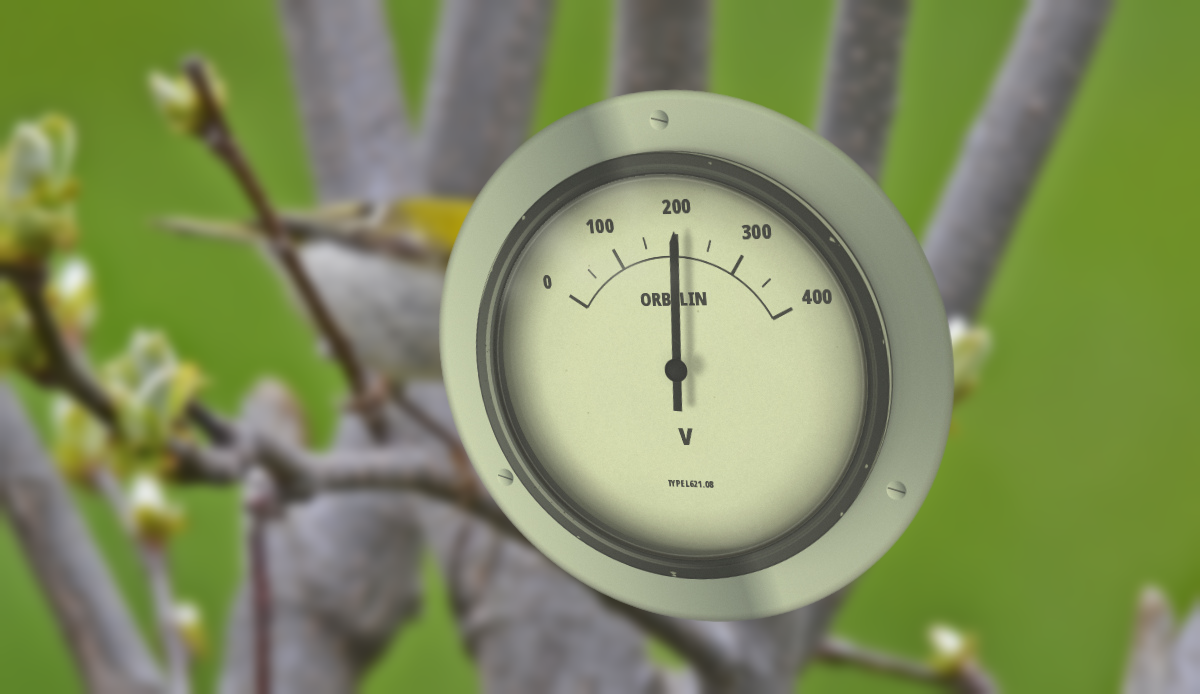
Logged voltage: 200 V
